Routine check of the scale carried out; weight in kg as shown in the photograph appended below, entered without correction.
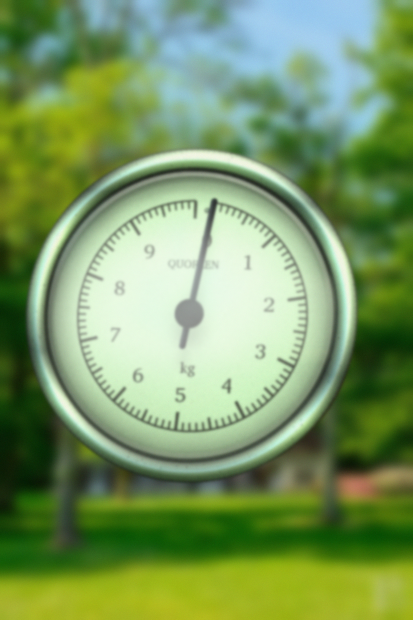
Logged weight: 0 kg
